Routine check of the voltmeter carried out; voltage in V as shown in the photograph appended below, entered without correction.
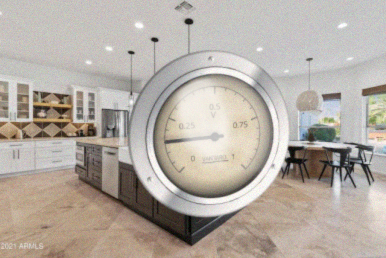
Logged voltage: 0.15 V
